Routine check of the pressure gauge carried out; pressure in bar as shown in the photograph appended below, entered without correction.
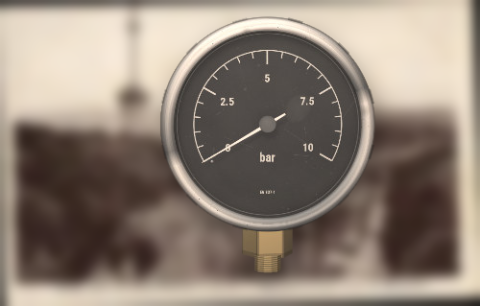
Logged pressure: 0 bar
